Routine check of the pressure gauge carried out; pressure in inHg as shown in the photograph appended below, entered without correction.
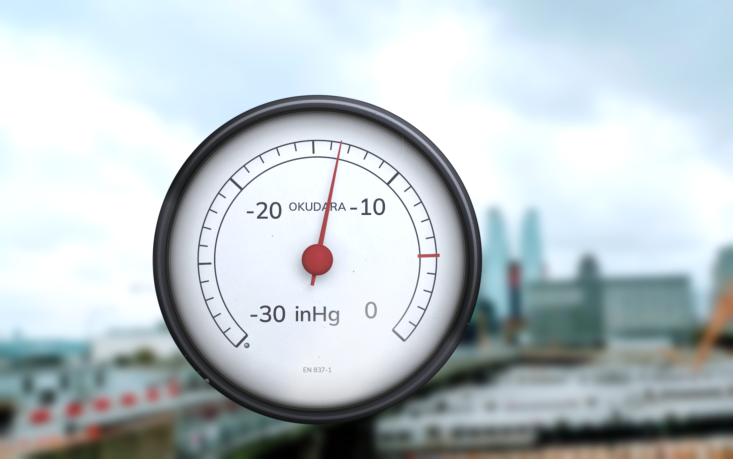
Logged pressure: -13.5 inHg
